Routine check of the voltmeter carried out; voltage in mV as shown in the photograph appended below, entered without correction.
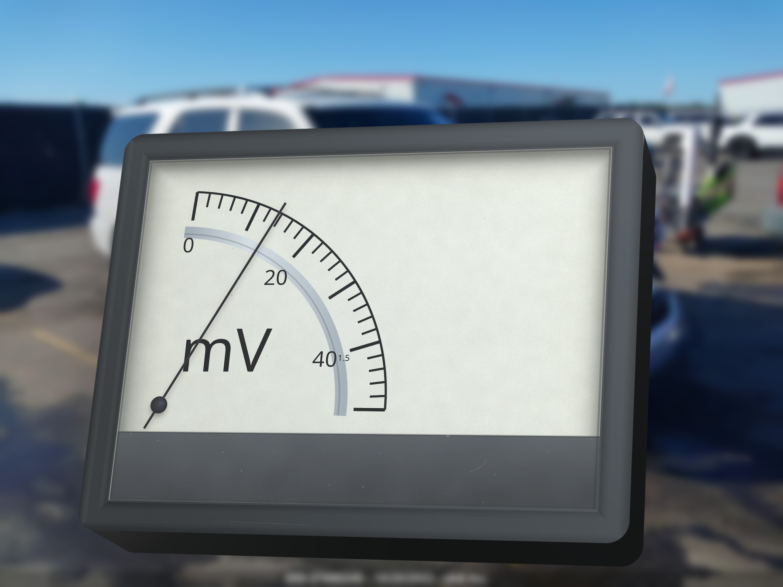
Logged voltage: 14 mV
